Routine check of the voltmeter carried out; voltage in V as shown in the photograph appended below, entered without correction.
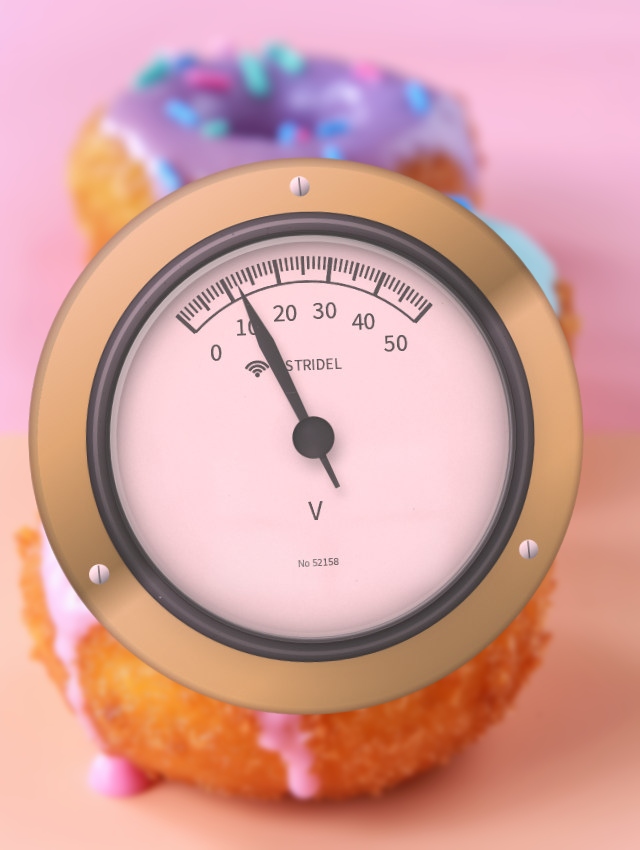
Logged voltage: 12 V
